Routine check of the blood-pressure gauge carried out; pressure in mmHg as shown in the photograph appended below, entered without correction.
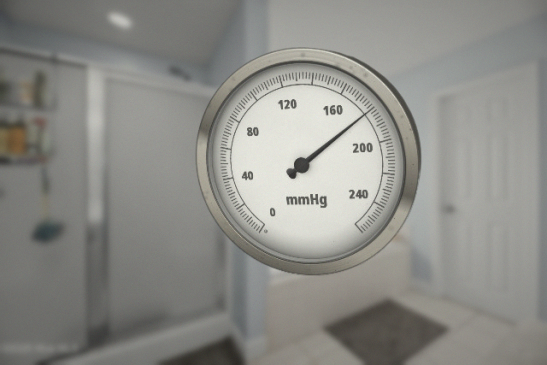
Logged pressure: 180 mmHg
